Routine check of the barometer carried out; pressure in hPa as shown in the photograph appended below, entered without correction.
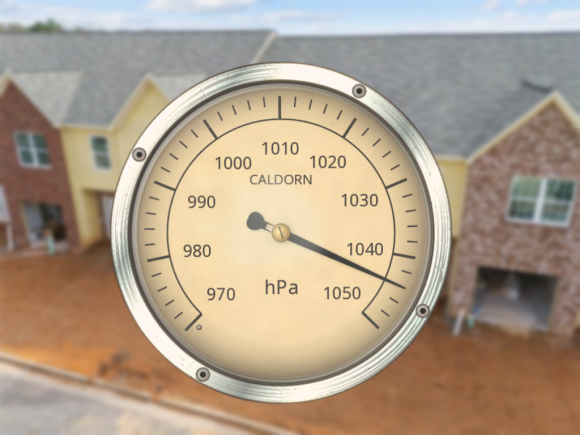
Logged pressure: 1044 hPa
